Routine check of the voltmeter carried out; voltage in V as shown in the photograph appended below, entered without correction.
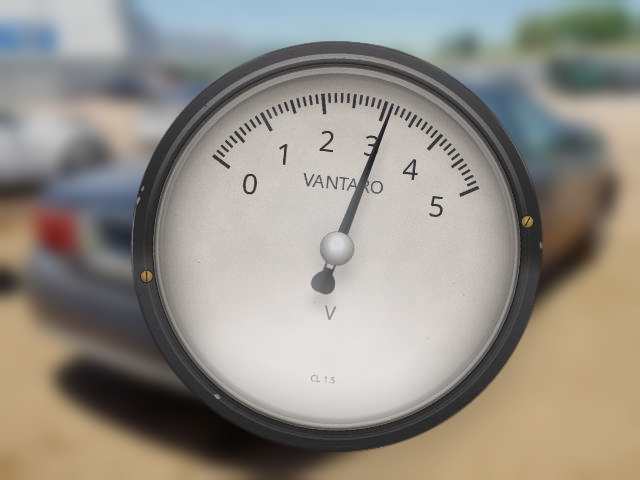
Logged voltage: 3.1 V
